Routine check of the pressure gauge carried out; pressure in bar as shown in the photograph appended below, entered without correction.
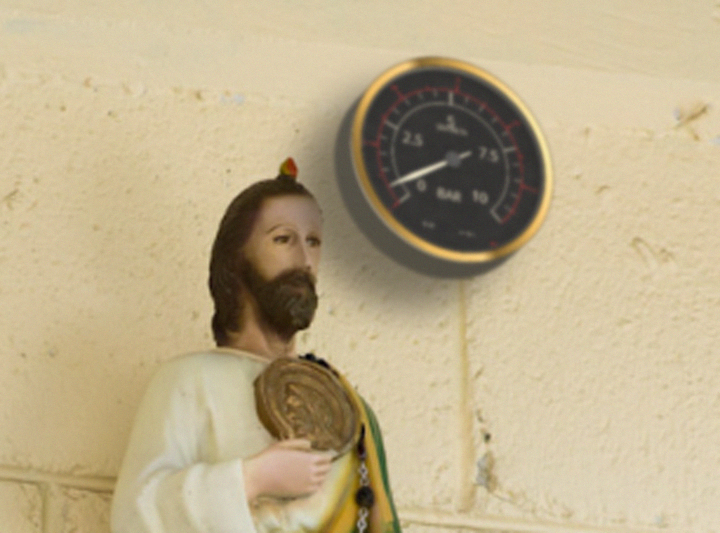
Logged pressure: 0.5 bar
